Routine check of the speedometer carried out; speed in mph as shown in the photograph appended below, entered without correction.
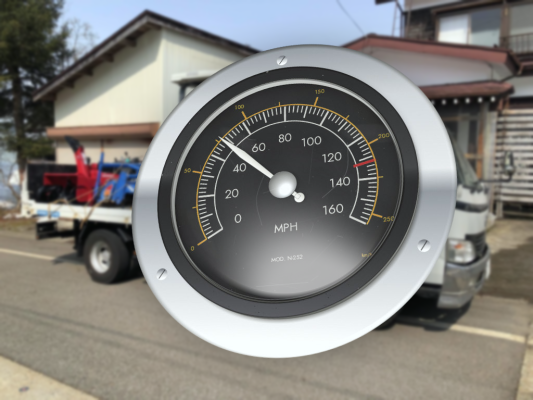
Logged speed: 48 mph
